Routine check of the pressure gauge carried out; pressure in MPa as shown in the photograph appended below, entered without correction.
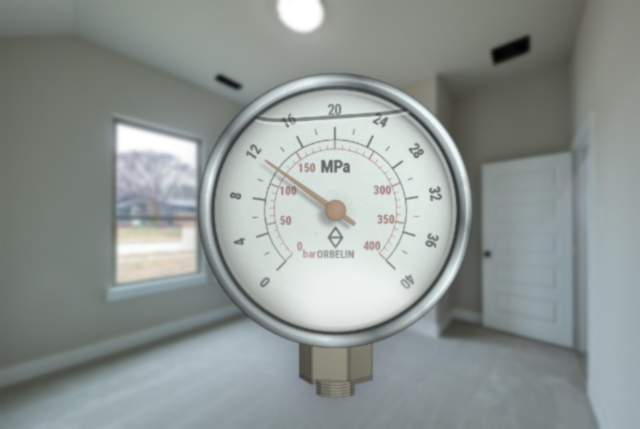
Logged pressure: 12 MPa
